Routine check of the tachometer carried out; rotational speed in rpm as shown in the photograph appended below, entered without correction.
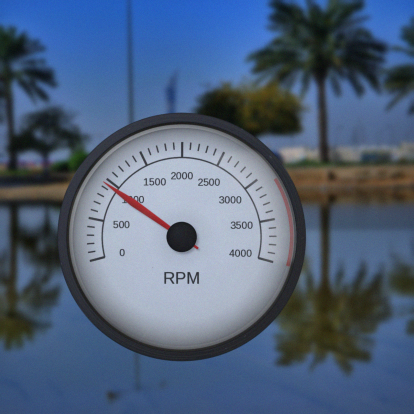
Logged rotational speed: 950 rpm
